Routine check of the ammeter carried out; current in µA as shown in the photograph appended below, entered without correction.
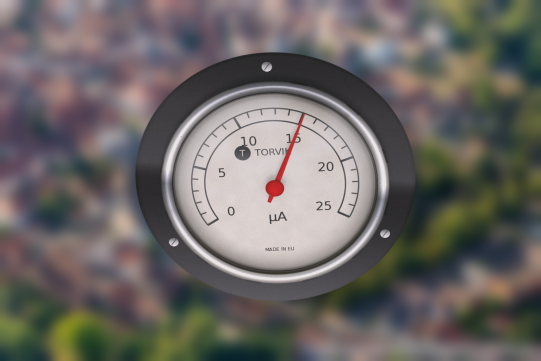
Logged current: 15 µA
